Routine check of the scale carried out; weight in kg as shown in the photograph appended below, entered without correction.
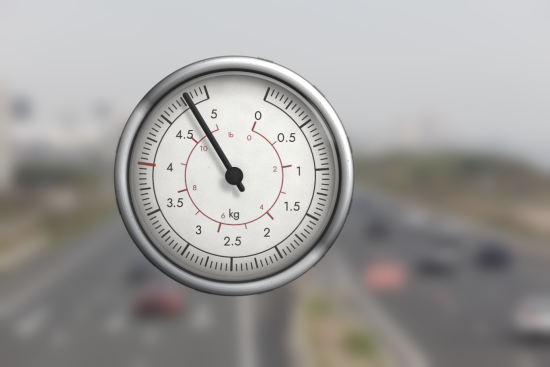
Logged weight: 4.8 kg
